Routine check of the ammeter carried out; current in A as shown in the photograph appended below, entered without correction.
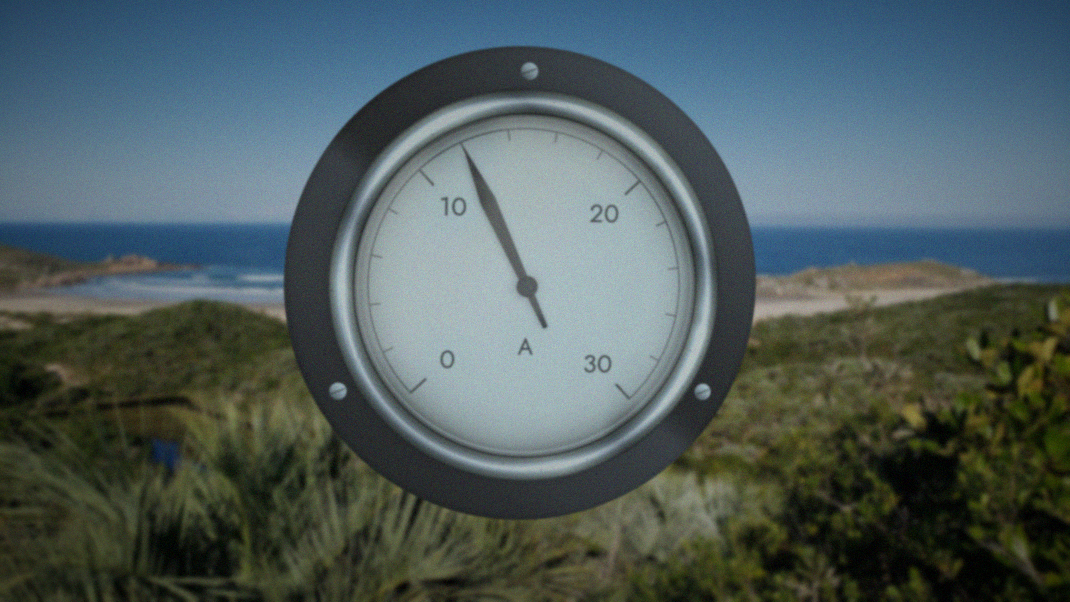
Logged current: 12 A
